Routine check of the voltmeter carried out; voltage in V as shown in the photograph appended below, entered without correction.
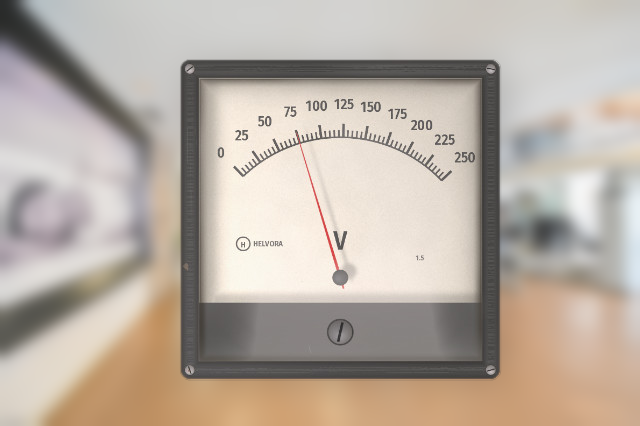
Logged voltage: 75 V
